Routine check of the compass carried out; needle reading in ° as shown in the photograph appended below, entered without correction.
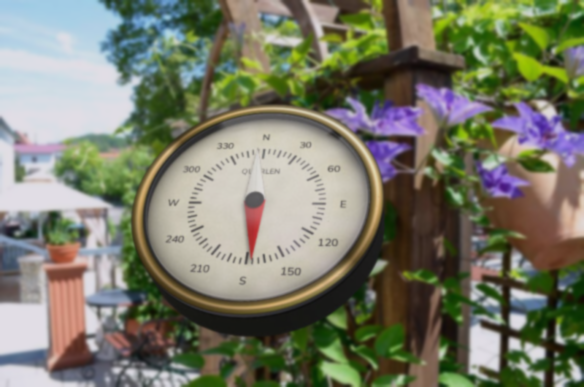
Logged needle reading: 175 °
